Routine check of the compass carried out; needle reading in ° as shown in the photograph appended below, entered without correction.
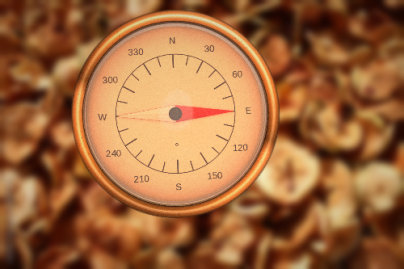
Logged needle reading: 90 °
